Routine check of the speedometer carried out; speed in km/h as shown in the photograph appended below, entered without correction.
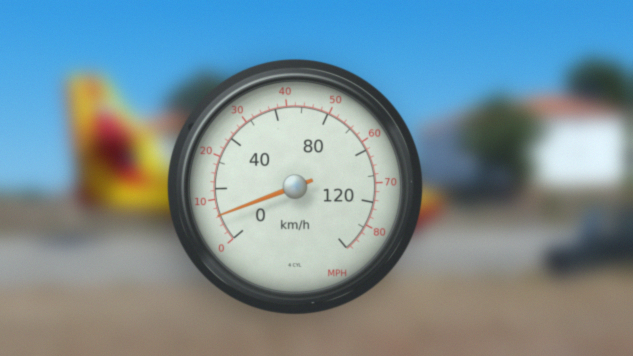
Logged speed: 10 km/h
